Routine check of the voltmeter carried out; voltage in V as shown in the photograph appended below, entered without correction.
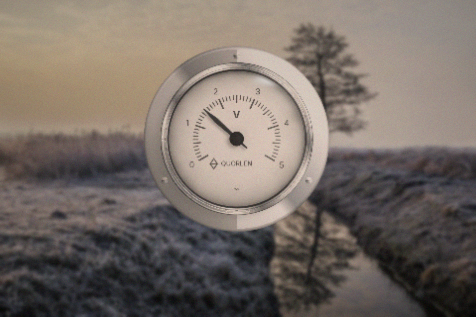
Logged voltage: 1.5 V
